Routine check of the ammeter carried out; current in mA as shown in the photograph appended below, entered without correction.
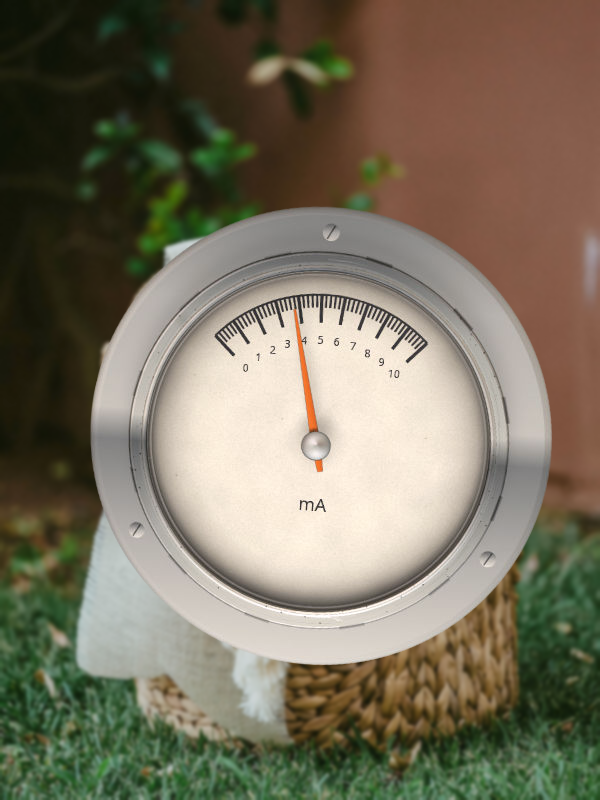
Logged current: 3.8 mA
